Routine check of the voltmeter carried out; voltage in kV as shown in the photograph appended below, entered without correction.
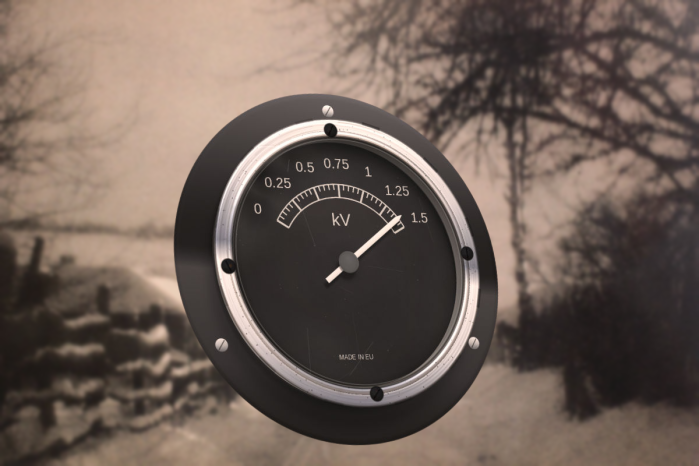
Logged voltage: 1.4 kV
